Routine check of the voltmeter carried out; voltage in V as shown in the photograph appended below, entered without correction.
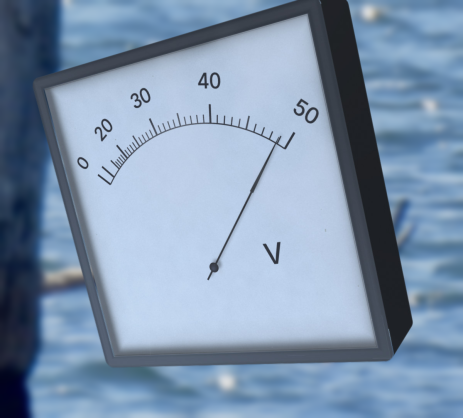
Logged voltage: 49 V
